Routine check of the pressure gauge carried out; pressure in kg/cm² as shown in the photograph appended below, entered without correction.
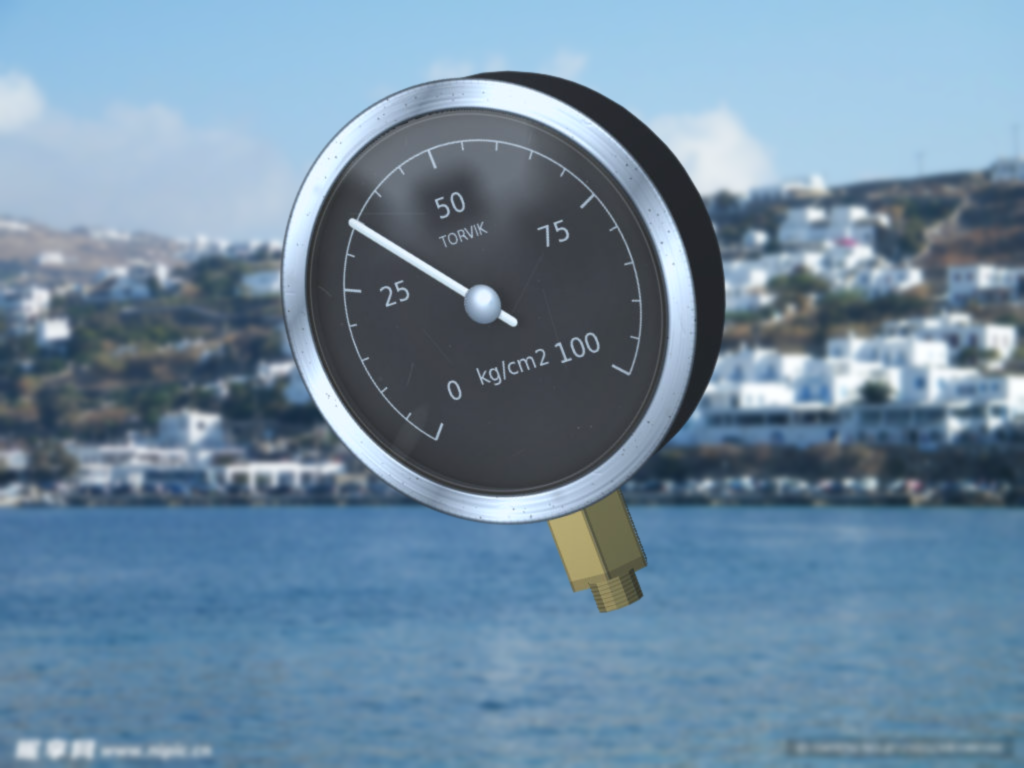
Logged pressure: 35 kg/cm²
